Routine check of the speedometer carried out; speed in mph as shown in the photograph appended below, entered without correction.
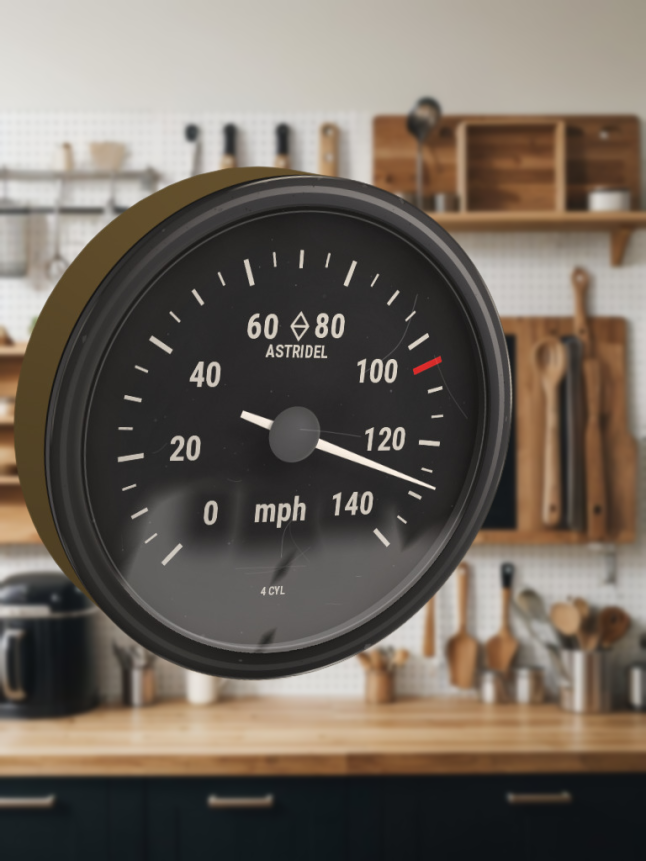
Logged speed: 127.5 mph
